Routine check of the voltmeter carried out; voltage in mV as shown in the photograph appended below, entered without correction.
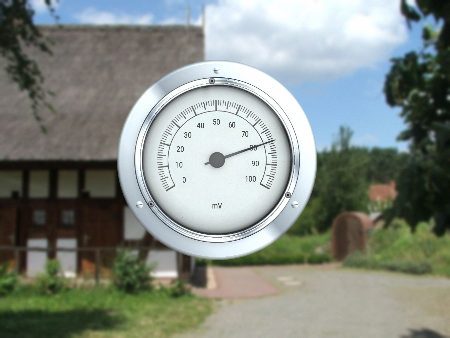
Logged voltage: 80 mV
